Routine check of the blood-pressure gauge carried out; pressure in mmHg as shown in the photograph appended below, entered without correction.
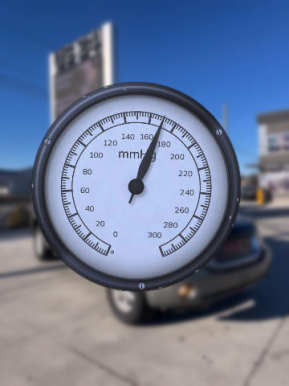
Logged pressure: 170 mmHg
